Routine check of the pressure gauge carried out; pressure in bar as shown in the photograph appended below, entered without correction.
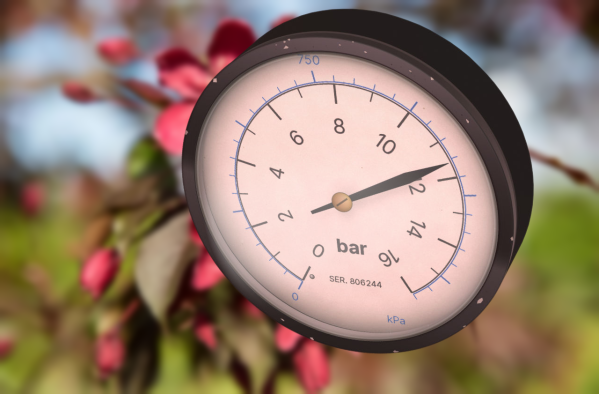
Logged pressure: 11.5 bar
